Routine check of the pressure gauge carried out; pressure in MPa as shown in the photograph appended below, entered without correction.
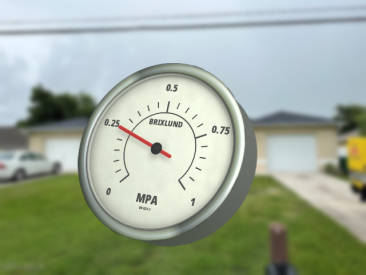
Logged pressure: 0.25 MPa
